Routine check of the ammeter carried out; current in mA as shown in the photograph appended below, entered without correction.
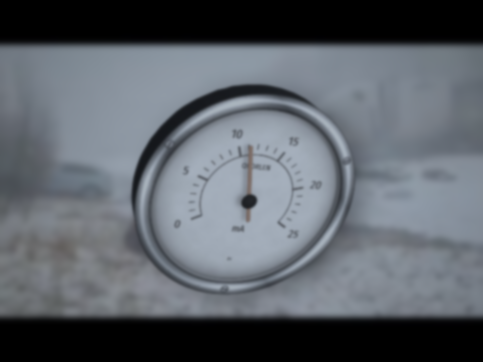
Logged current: 11 mA
